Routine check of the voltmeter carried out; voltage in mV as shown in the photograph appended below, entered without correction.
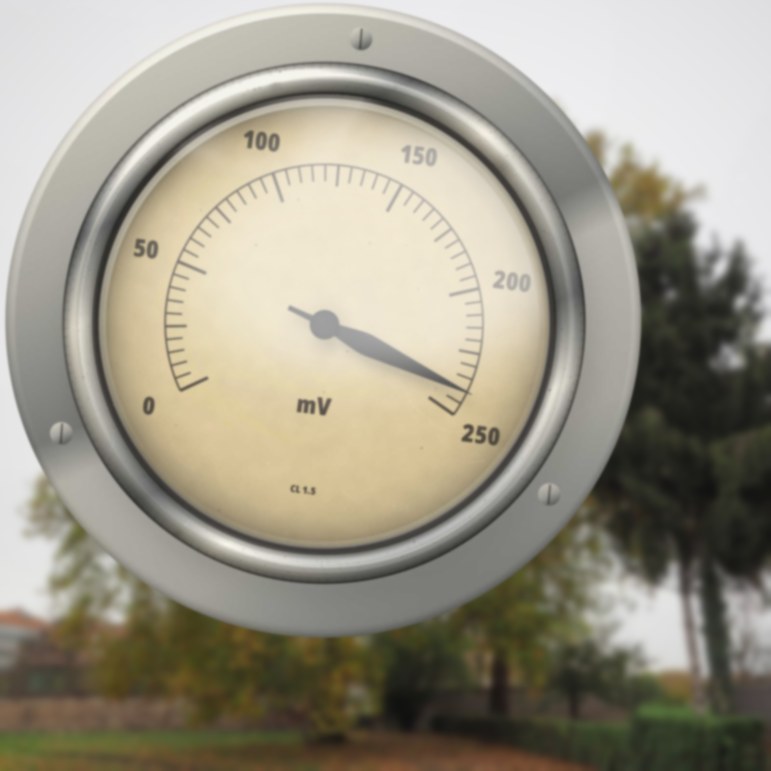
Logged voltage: 240 mV
